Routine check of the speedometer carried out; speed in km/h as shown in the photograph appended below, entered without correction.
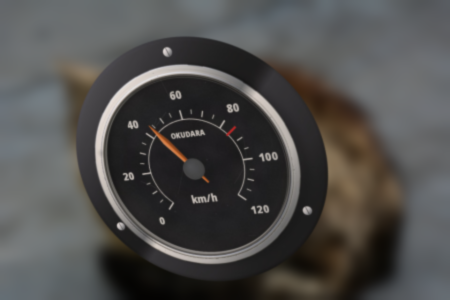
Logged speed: 45 km/h
